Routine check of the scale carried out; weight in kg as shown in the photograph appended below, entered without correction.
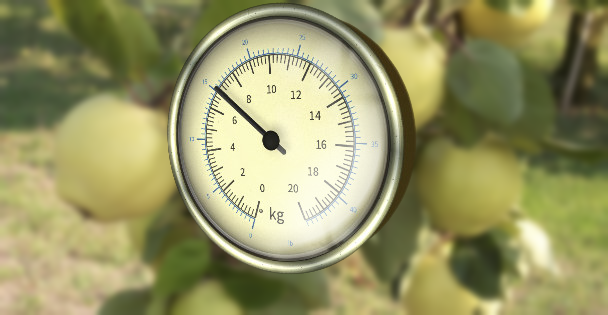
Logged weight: 7 kg
